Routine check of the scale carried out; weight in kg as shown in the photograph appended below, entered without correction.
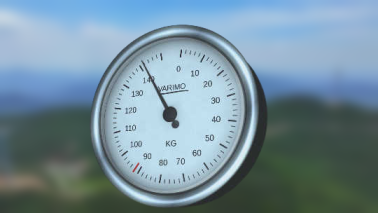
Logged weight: 142 kg
